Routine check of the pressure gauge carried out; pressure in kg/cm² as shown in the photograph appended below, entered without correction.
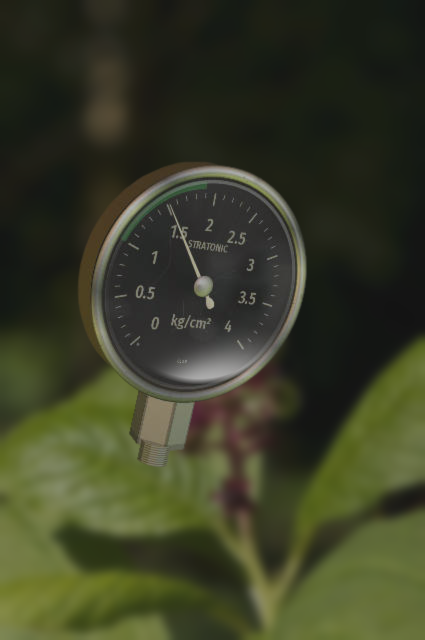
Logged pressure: 1.5 kg/cm²
